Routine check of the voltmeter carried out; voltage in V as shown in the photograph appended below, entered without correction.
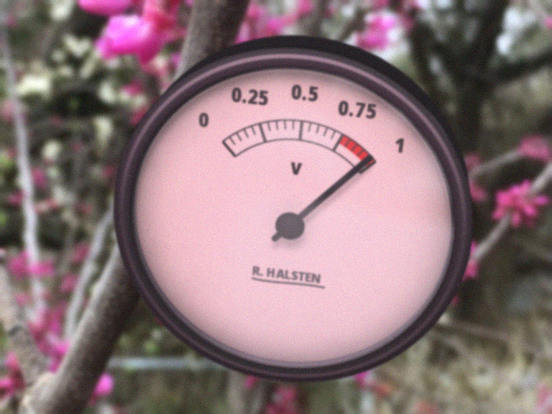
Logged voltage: 0.95 V
